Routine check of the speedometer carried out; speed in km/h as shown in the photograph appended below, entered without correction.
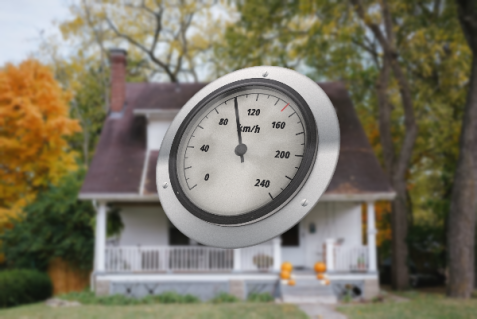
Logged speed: 100 km/h
